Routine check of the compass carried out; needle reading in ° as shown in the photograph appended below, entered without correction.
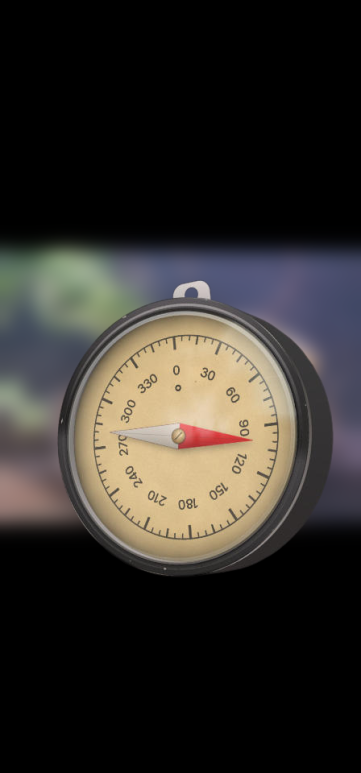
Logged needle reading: 100 °
